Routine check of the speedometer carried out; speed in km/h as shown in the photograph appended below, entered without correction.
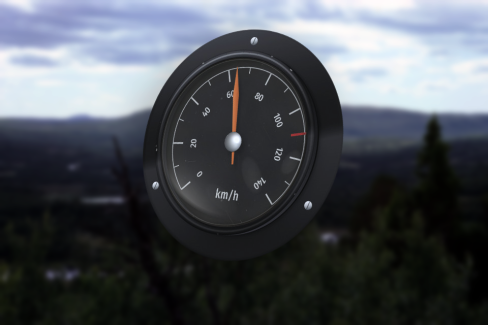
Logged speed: 65 km/h
